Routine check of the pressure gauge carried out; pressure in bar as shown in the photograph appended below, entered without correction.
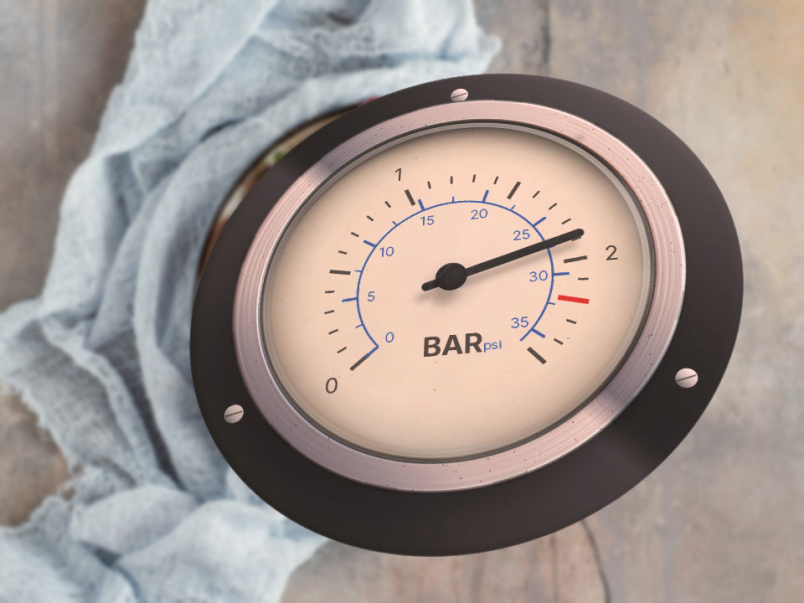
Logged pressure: 1.9 bar
